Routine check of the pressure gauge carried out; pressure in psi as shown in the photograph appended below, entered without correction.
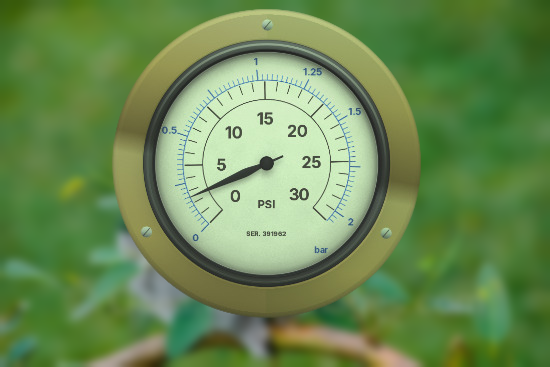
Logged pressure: 2.5 psi
